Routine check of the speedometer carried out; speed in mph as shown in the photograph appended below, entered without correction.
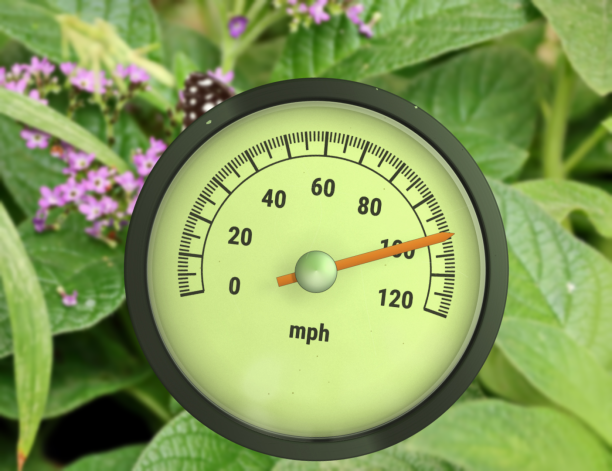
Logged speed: 100 mph
